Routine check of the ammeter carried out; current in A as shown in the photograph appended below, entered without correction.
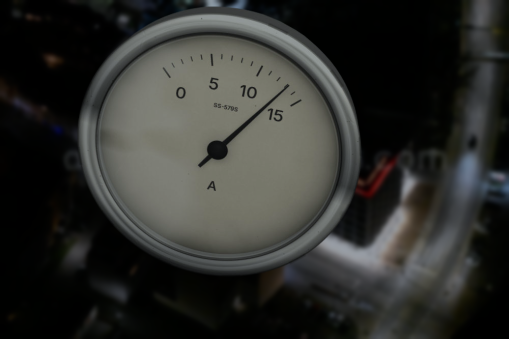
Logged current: 13 A
